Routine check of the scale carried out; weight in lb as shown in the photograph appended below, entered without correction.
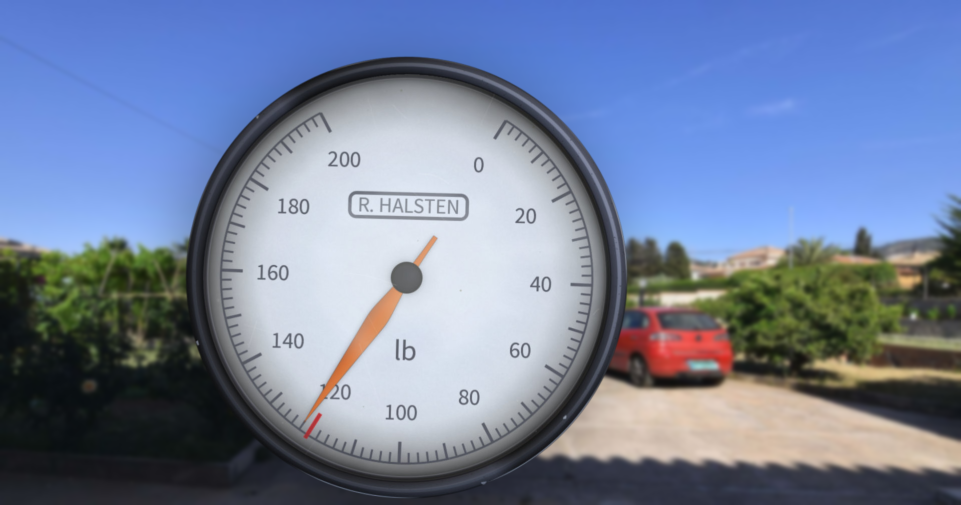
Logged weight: 122 lb
